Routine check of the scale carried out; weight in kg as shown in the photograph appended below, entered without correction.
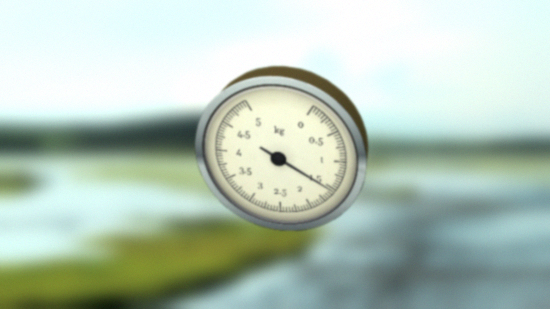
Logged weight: 1.5 kg
